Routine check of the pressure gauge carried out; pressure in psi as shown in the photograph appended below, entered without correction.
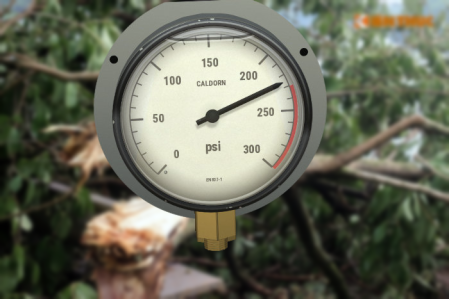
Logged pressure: 225 psi
